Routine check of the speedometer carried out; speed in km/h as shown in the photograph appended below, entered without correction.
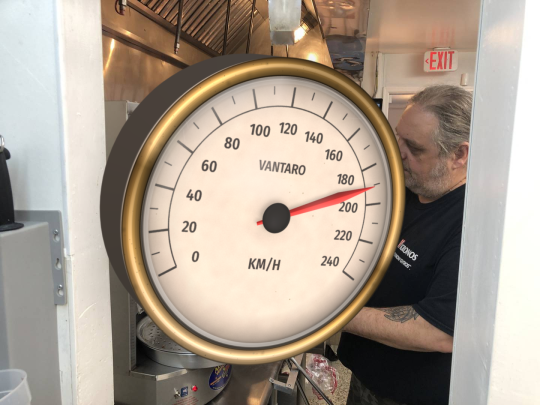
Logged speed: 190 km/h
